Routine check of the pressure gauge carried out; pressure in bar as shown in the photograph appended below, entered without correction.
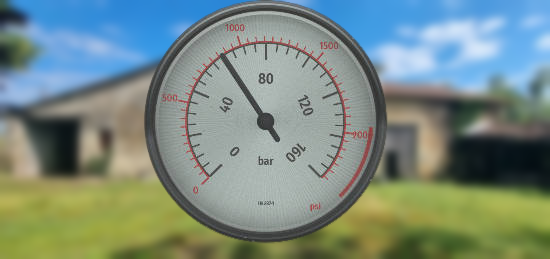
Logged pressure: 60 bar
